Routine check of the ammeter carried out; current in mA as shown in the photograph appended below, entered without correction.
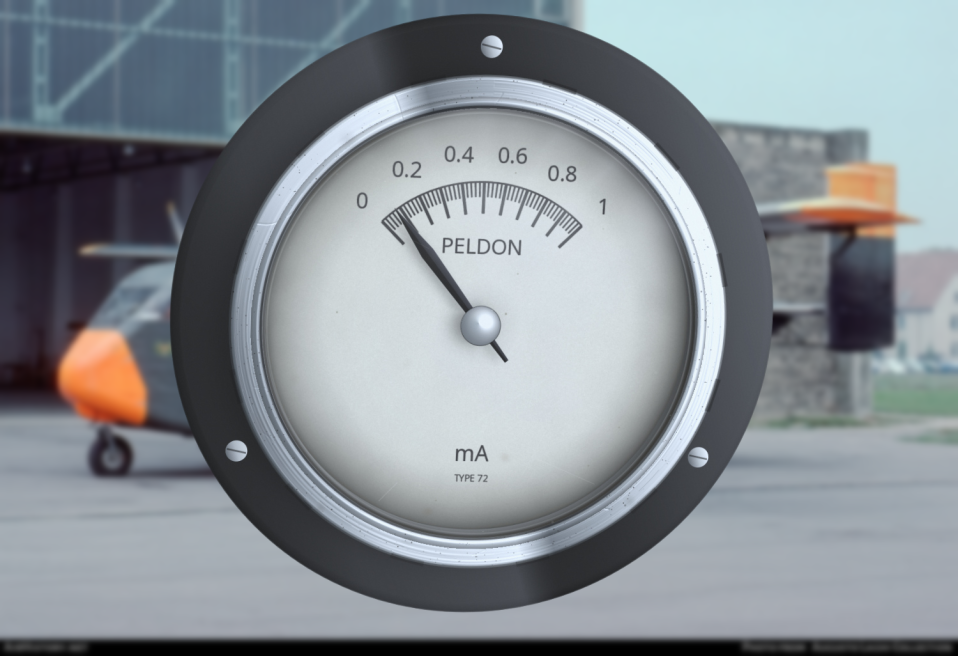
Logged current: 0.08 mA
